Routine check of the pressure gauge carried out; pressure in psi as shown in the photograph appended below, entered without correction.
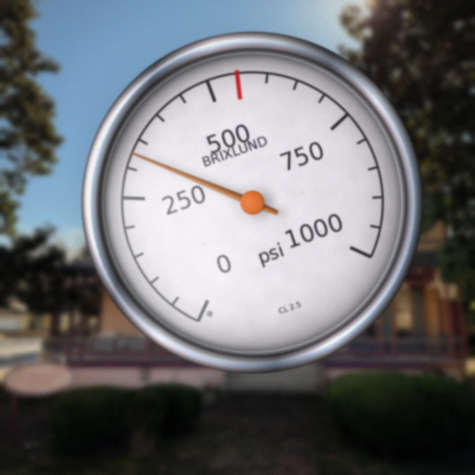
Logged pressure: 325 psi
